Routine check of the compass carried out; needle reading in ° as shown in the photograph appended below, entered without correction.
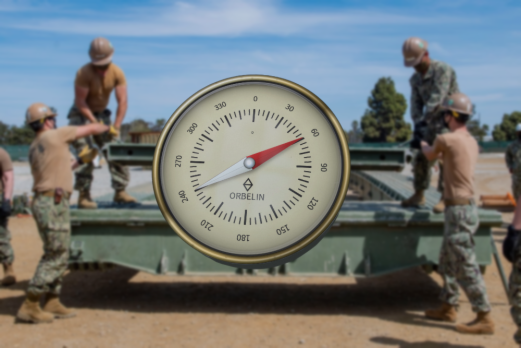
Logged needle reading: 60 °
